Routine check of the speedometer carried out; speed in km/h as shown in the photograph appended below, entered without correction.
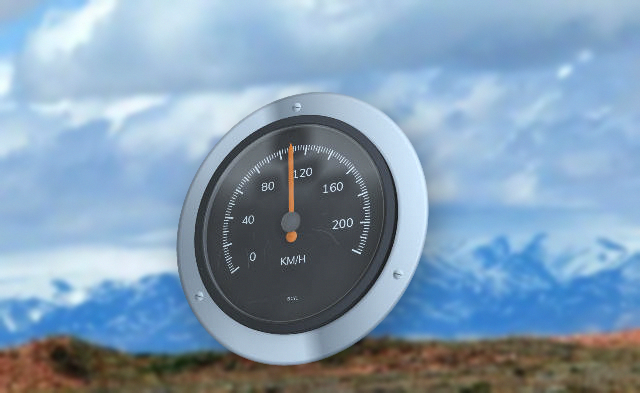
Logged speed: 110 km/h
